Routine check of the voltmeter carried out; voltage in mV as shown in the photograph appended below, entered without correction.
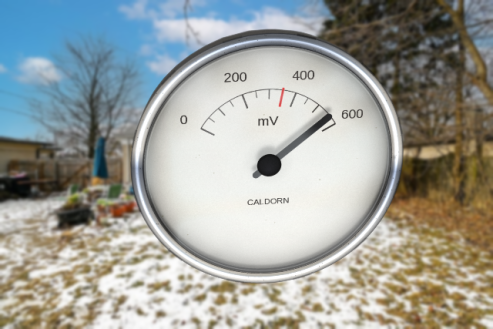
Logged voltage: 550 mV
